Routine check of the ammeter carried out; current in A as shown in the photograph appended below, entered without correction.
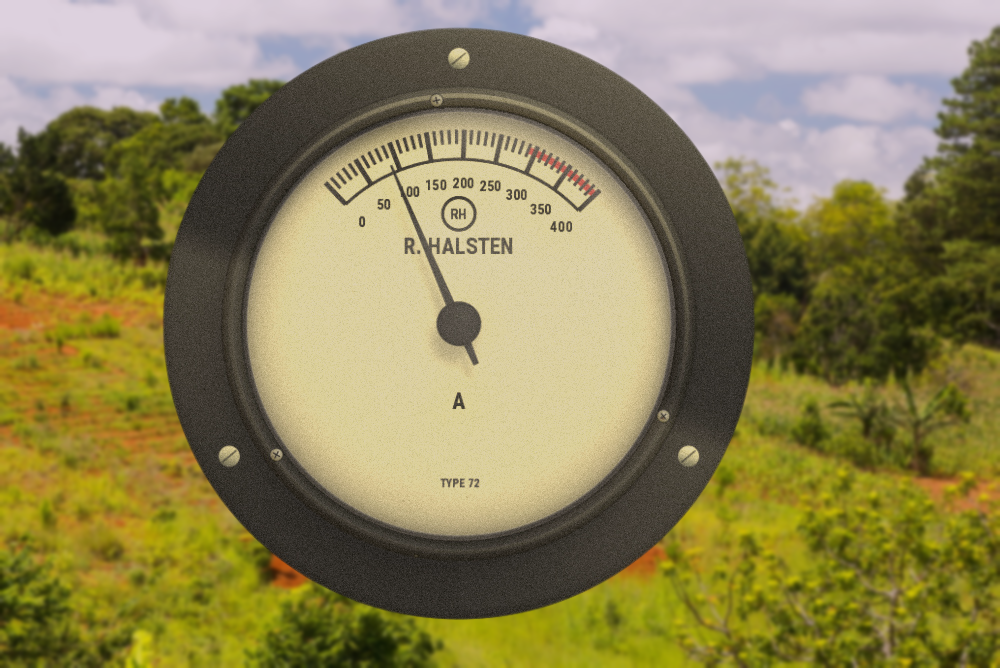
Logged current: 90 A
